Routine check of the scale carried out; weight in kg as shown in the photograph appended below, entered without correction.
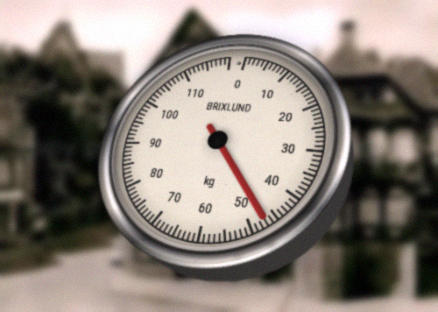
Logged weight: 47 kg
